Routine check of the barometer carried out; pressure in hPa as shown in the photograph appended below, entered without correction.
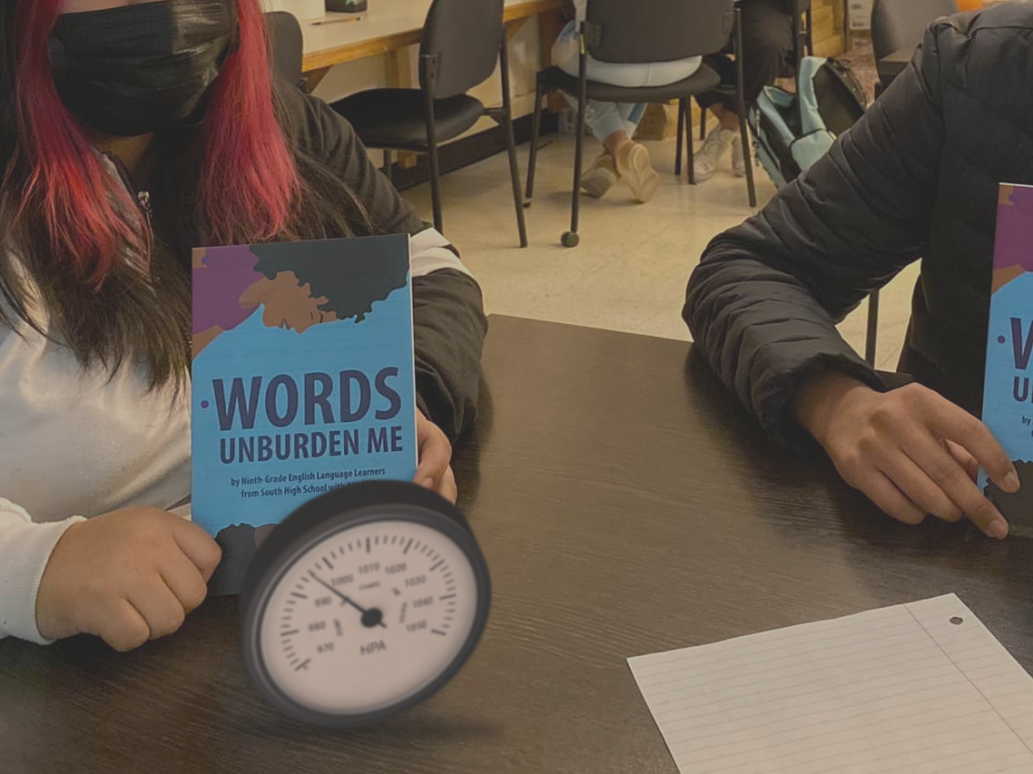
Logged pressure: 996 hPa
